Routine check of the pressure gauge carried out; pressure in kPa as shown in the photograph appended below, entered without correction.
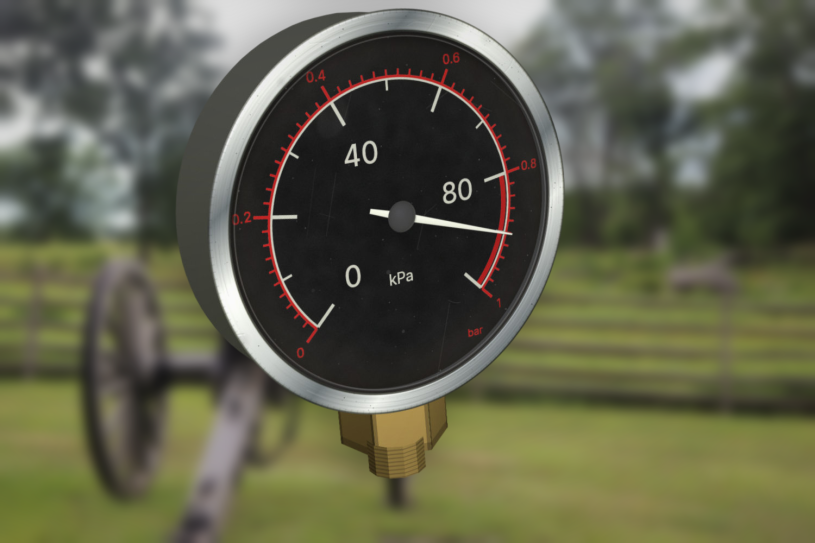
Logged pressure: 90 kPa
